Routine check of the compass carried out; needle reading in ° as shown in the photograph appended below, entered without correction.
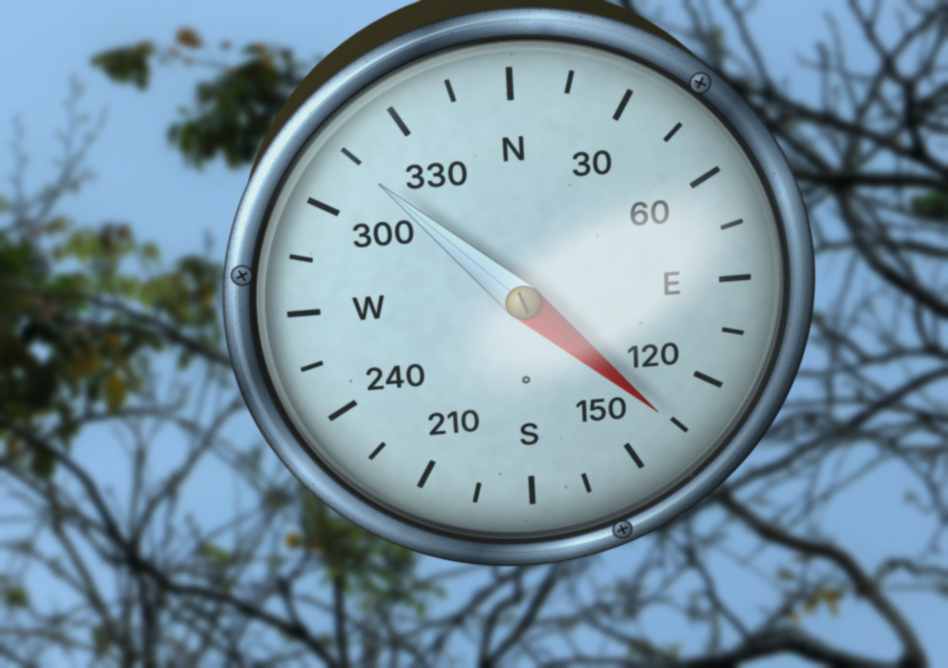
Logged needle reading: 135 °
